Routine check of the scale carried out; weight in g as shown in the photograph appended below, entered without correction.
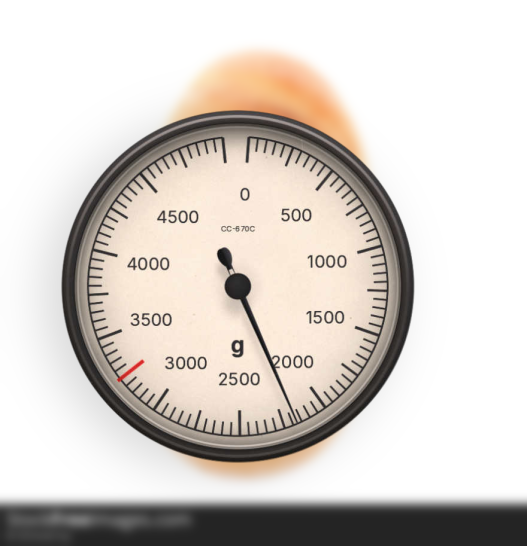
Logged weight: 2175 g
